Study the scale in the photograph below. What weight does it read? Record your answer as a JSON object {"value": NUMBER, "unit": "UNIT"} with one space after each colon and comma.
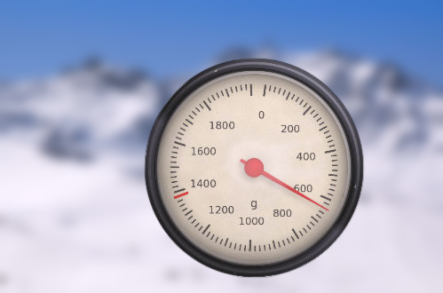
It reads {"value": 640, "unit": "g"}
